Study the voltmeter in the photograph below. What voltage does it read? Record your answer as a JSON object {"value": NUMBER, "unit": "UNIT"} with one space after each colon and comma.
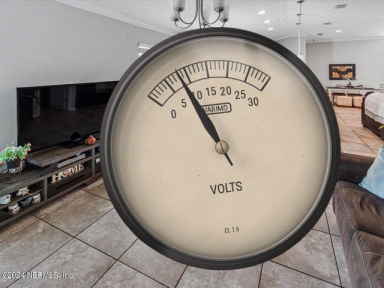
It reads {"value": 8, "unit": "V"}
